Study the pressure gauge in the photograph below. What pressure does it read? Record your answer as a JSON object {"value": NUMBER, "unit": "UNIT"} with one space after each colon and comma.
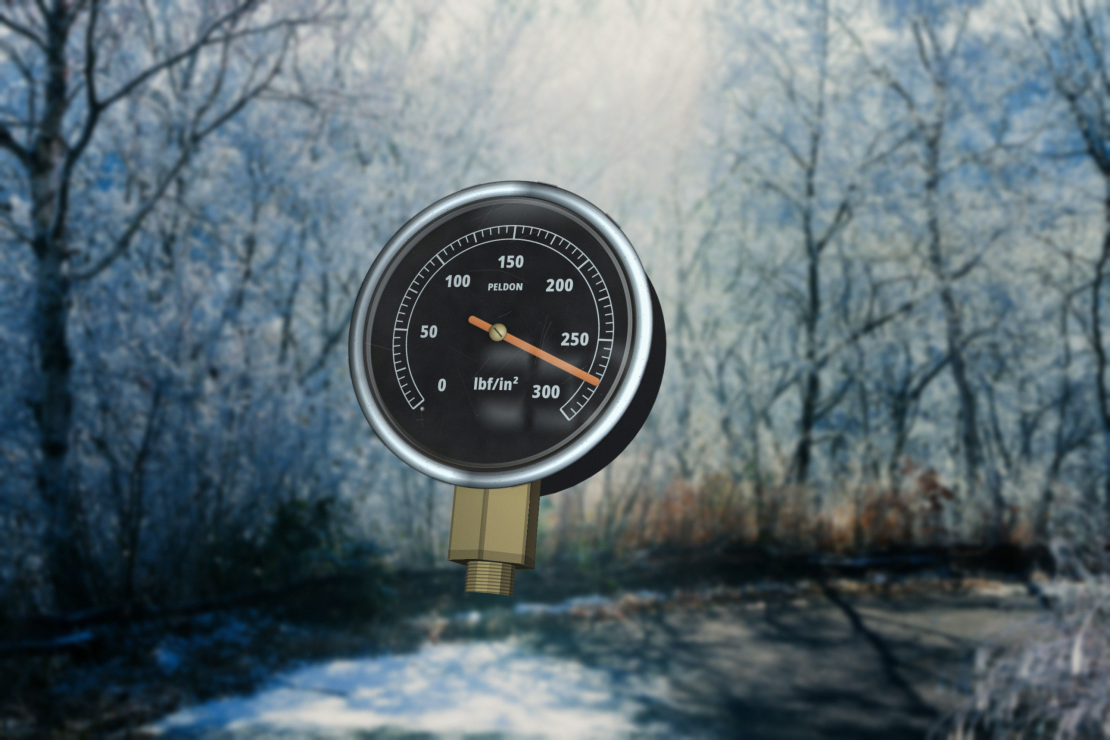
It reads {"value": 275, "unit": "psi"}
